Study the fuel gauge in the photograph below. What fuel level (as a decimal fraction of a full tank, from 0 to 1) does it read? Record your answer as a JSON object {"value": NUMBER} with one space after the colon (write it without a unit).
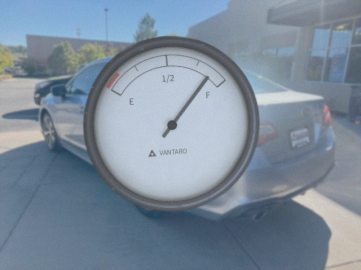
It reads {"value": 0.875}
